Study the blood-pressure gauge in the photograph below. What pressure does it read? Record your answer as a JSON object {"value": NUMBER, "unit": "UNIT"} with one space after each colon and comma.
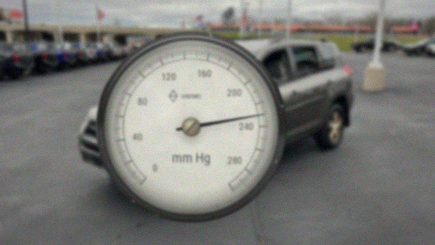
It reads {"value": 230, "unit": "mmHg"}
